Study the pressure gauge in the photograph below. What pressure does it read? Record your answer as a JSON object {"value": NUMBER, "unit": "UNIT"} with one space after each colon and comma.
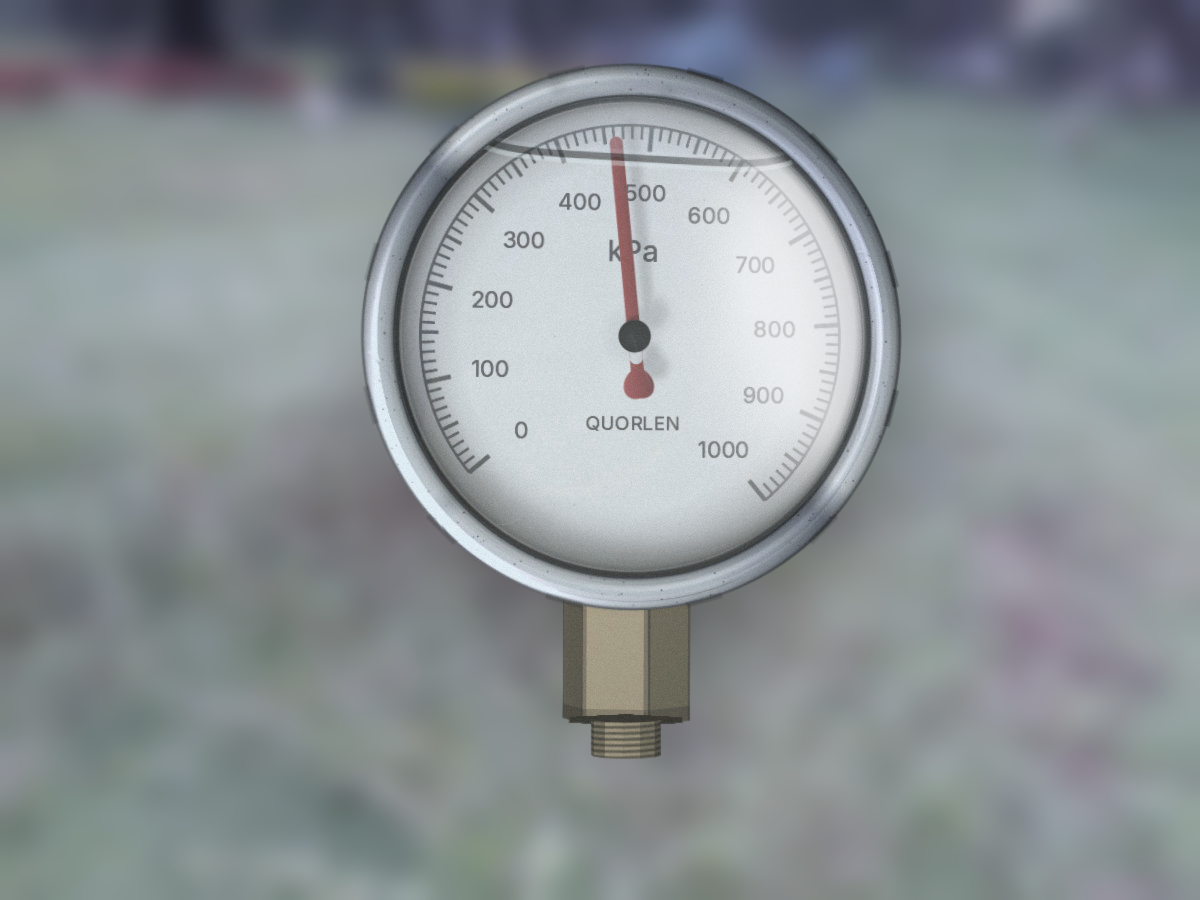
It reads {"value": 460, "unit": "kPa"}
